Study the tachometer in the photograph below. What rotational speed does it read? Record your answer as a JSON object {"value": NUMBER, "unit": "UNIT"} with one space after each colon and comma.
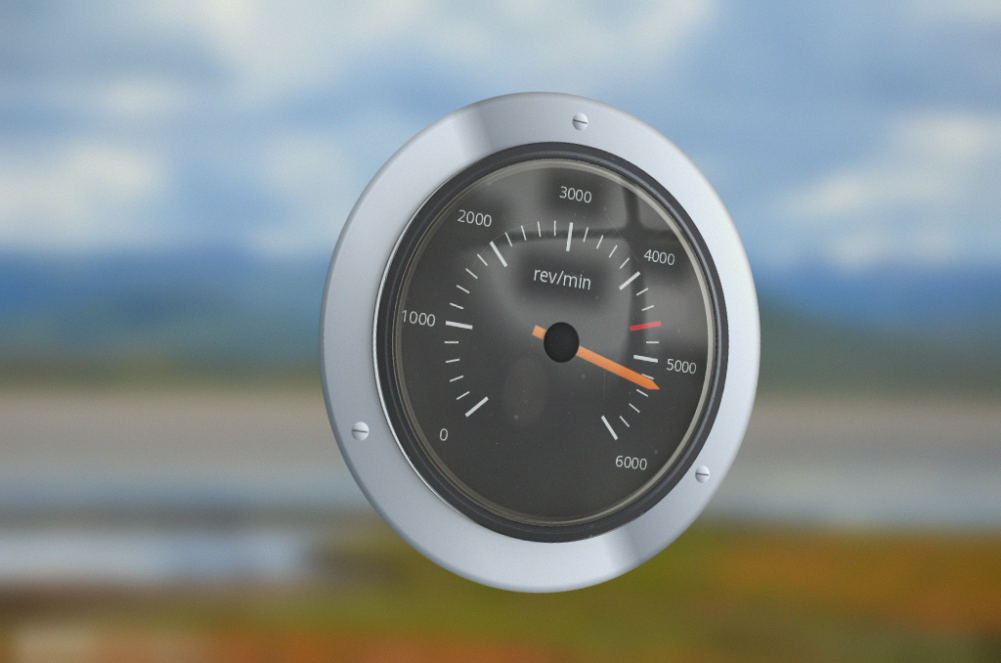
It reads {"value": 5300, "unit": "rpm"}
